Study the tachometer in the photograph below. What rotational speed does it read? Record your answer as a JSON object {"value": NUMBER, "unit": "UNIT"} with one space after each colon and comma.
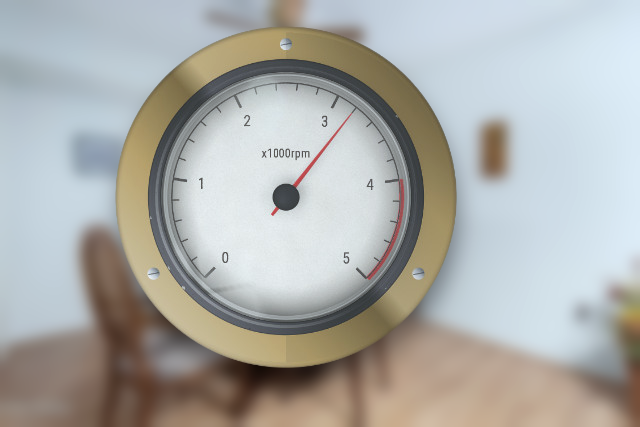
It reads {"value": 3200, "unit": "rpm"}
